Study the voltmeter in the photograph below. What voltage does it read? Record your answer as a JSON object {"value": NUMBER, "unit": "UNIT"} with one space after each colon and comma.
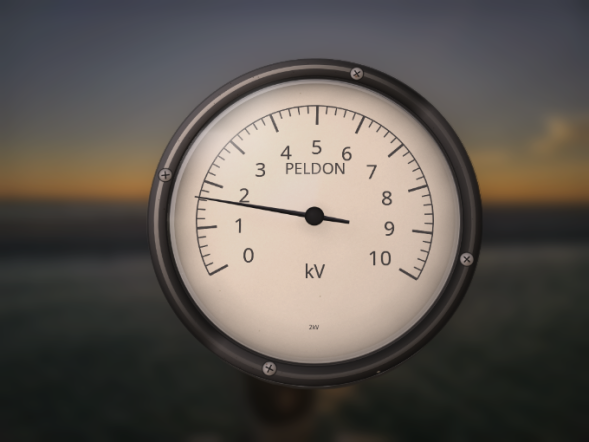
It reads {"value": 1.6, "unit": "kV"}
